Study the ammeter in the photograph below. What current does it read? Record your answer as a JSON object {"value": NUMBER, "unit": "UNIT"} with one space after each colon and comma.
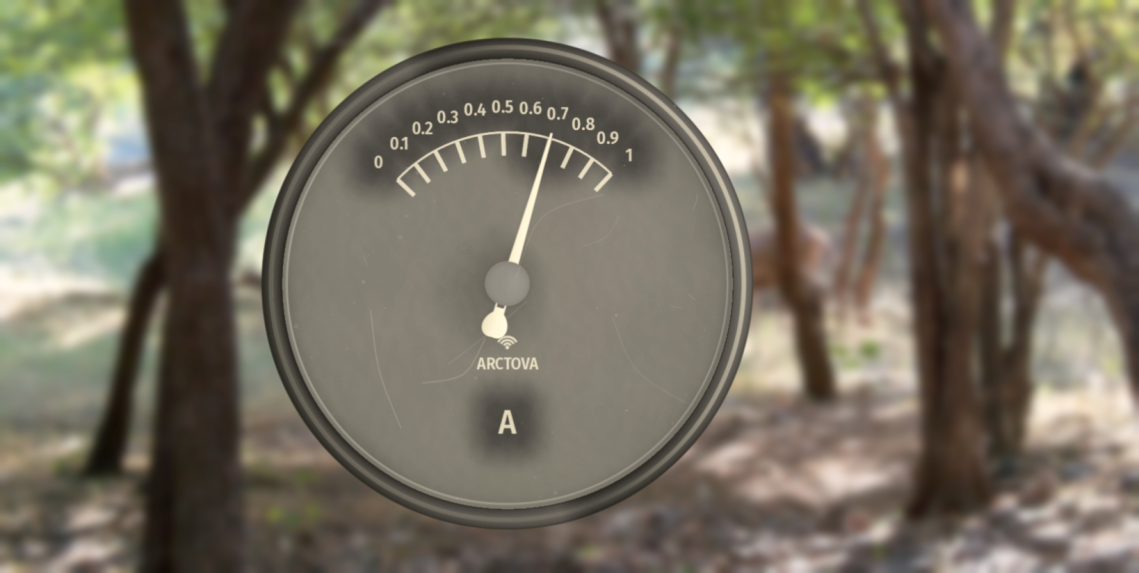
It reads {"value": 0.7, "unit": "A"}
